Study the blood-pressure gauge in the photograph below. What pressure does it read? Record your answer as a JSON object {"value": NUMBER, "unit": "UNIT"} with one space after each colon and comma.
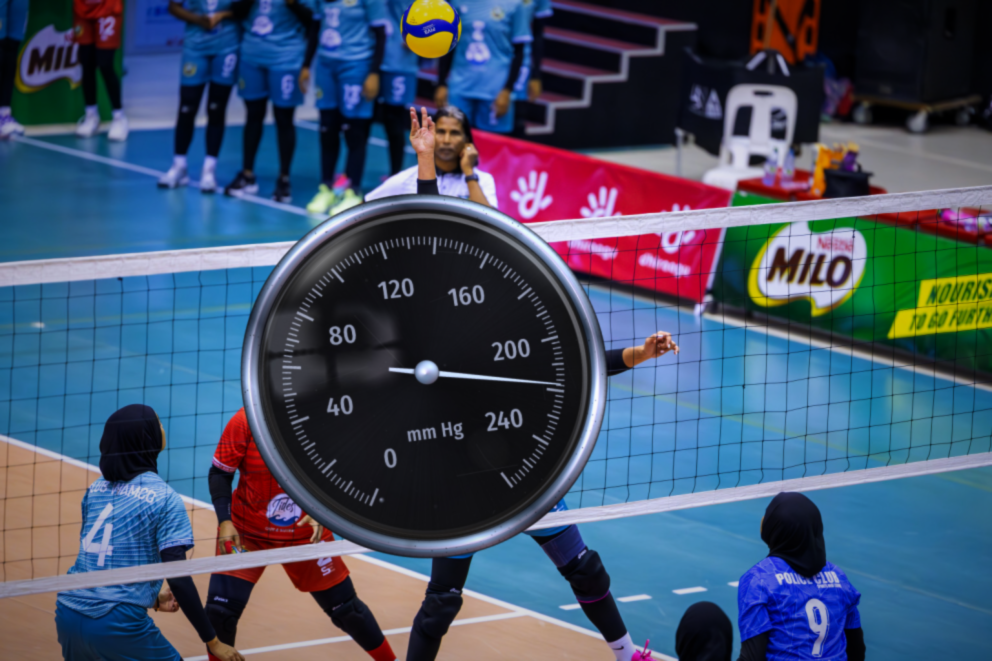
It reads {"value": 218, "unit": "mmHg"}
